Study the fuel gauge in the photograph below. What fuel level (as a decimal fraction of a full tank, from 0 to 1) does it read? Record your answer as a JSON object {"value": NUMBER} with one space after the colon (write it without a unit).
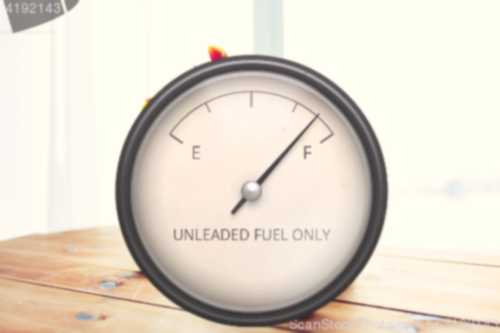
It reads {"value": 0.875}
